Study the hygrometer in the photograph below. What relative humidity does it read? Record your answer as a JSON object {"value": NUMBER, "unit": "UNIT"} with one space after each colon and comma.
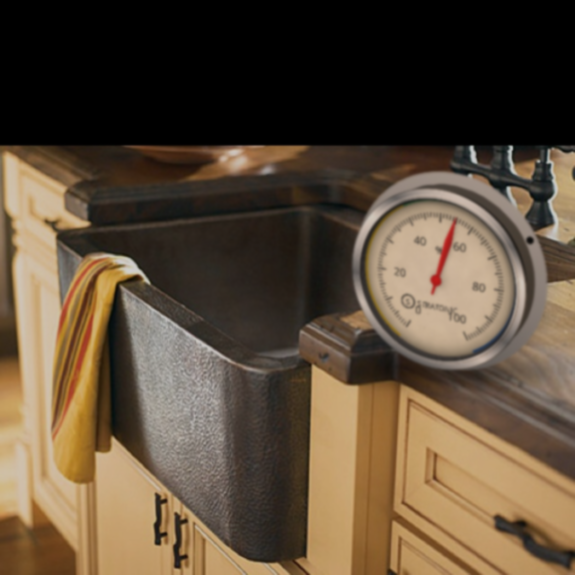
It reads {"value": 55, "unit": "%"}
